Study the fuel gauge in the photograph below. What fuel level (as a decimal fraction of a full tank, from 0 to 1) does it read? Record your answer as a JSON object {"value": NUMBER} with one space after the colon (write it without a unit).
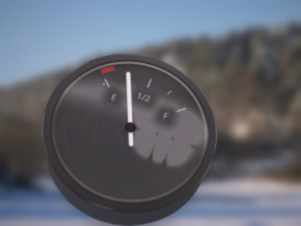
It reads {"value": 0.25}
